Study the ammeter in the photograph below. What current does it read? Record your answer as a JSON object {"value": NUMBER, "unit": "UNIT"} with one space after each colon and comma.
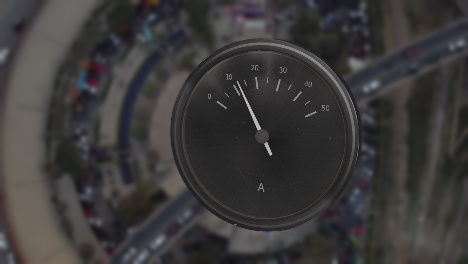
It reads {"value": 12.5, "unit": "A"}
